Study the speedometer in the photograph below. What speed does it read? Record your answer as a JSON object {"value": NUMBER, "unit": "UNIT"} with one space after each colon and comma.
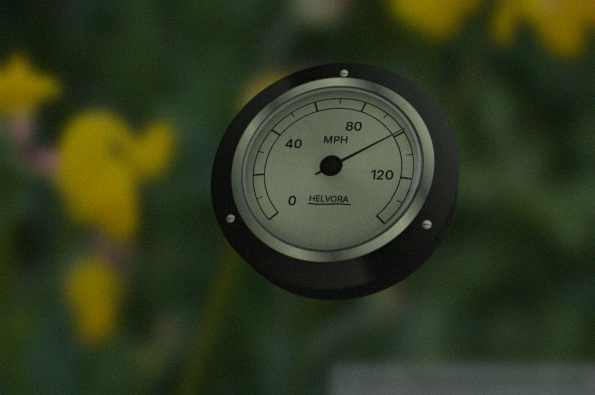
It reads {"value": 100, "unit": "mph"}
